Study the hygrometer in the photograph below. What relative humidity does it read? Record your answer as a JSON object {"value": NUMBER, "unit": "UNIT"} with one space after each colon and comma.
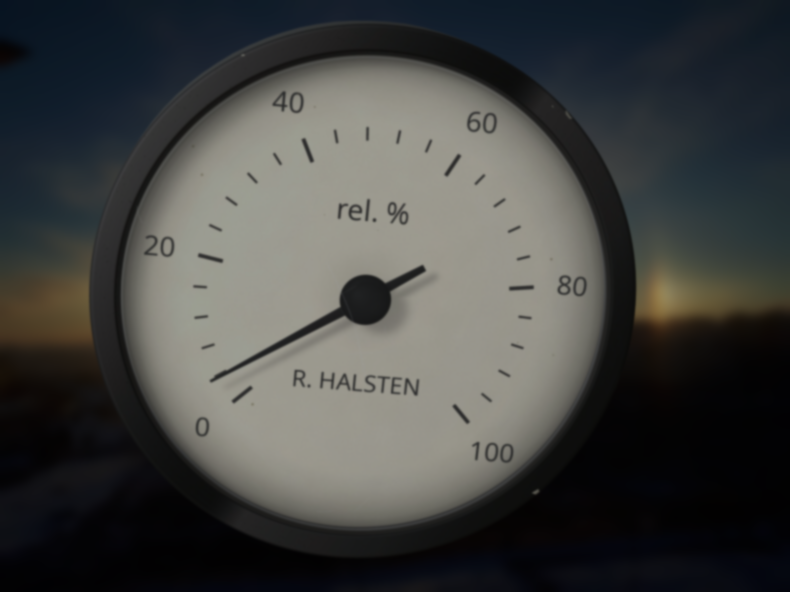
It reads {"value": 4, "unit": "%"}
